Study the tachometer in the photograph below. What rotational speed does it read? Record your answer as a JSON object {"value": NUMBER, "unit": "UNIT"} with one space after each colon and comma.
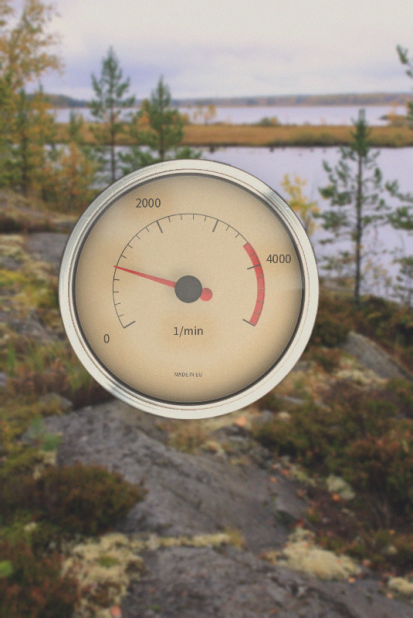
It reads {"value": 1000, "unit": "rpm"}
